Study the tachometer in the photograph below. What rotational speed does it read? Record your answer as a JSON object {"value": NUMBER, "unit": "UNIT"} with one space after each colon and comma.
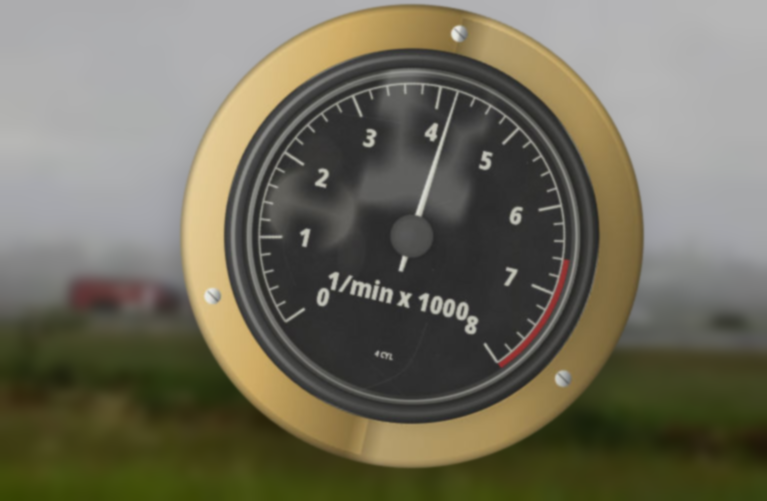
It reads {"value": 4200, "unit": "rpm"}
